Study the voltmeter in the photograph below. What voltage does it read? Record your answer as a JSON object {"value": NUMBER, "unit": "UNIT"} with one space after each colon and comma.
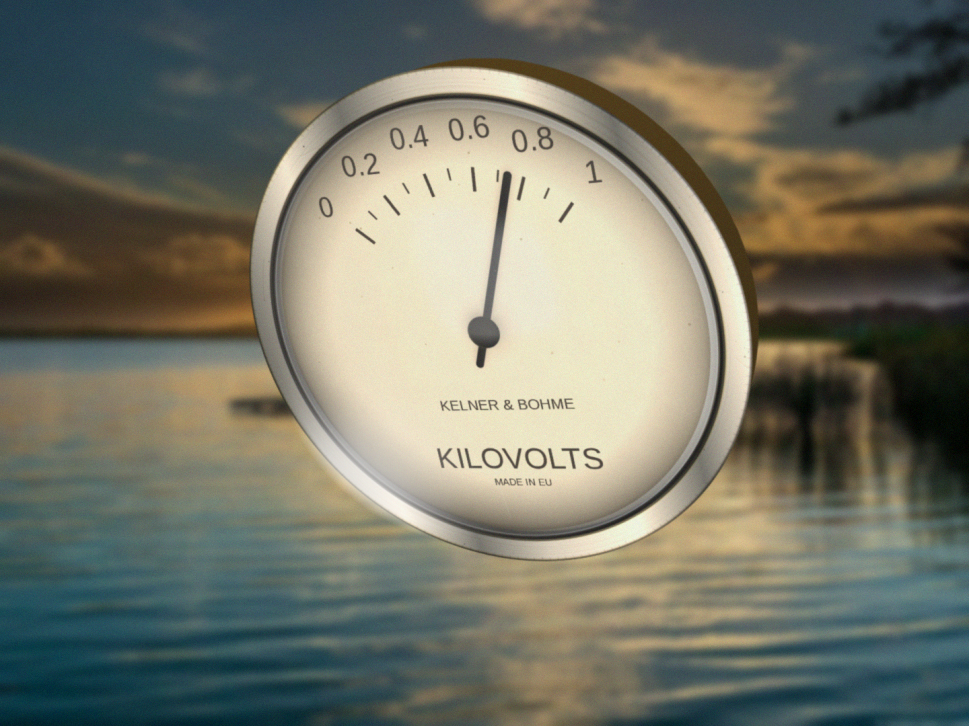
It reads {"value": 0.75, "unit": "kV"}
